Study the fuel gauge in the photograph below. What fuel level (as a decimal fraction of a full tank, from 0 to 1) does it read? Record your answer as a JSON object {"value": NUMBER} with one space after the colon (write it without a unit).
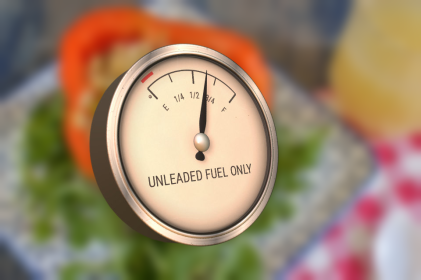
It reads {"value": 0.625}
